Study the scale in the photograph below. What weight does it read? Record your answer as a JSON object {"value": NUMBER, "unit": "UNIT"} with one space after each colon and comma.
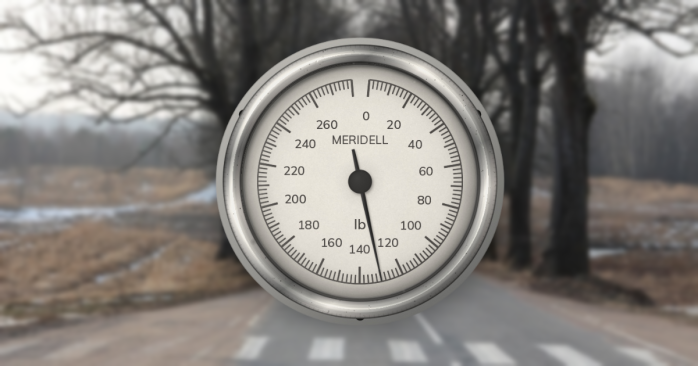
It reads {"value": 130, "unit": "lb"}
